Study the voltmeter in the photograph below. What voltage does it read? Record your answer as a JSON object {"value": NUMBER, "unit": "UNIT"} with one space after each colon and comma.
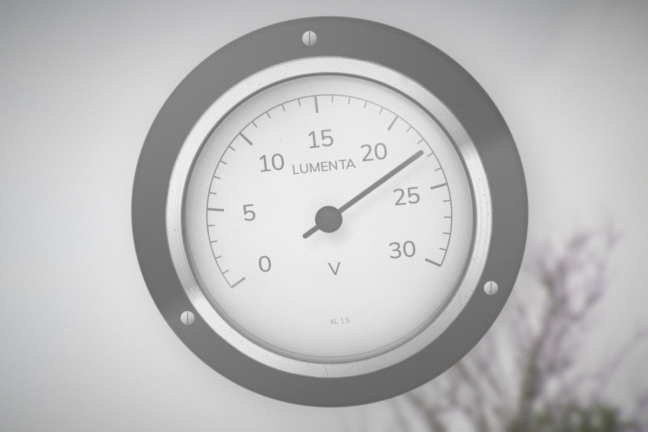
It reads {"value": 22.5, "unit": "V"}
